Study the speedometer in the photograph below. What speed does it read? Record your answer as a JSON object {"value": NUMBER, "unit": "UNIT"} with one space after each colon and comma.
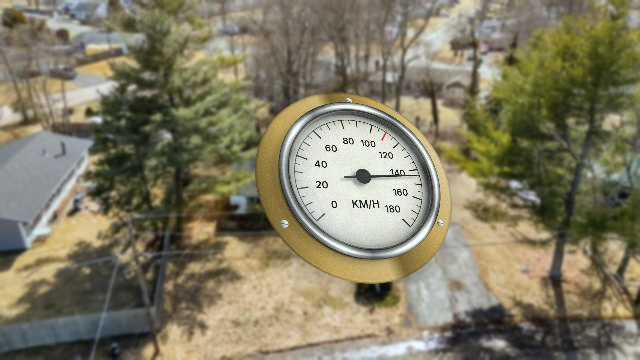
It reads {"value": 145, "unit": "km/h"}
